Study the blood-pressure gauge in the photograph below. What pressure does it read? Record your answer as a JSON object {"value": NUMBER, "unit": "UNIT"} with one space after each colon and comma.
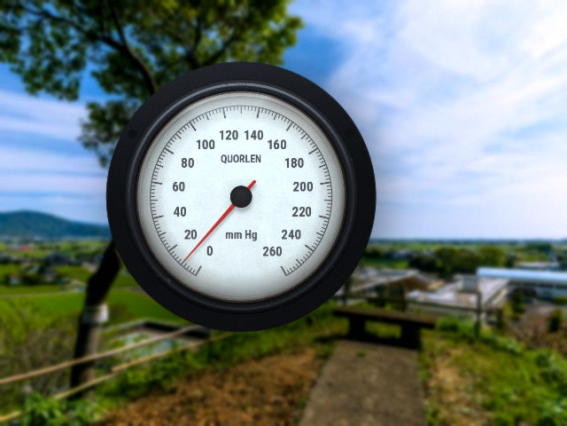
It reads {"value": 10, "unit": "mmHg"}
